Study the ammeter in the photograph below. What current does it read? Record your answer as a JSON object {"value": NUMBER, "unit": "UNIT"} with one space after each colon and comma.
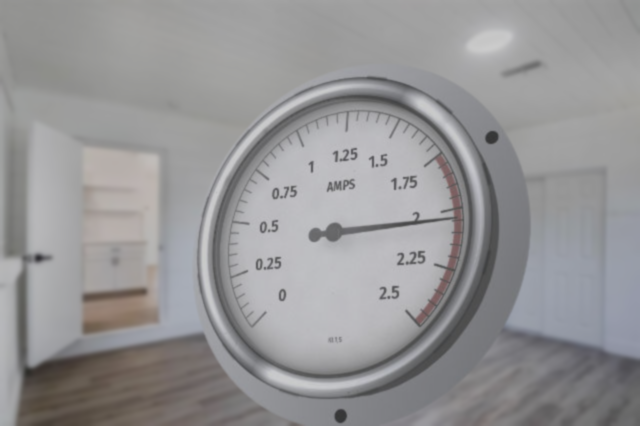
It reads {"value": 2.05, "unit": "A"}
